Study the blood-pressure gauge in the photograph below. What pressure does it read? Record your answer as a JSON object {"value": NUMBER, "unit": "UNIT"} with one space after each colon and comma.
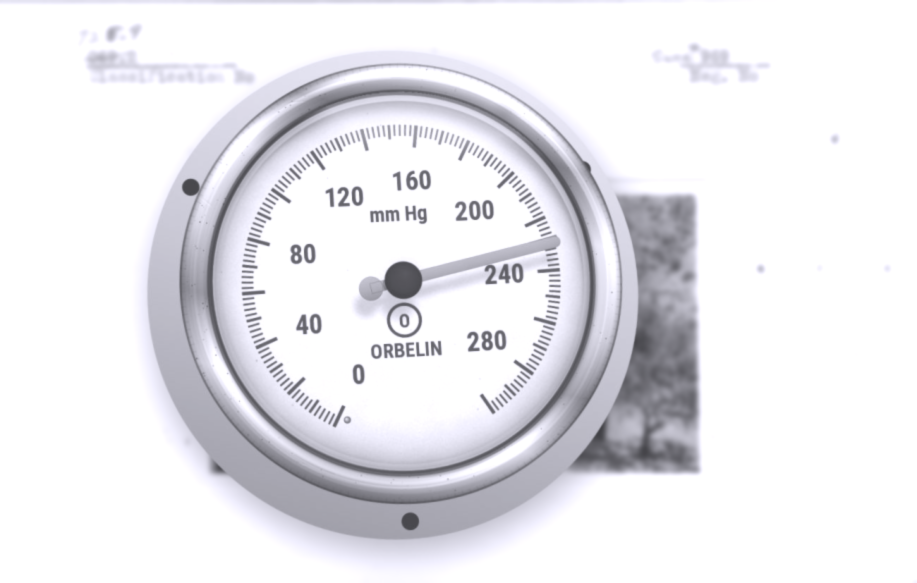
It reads {"value": 230, "unit": "mmHg"}
